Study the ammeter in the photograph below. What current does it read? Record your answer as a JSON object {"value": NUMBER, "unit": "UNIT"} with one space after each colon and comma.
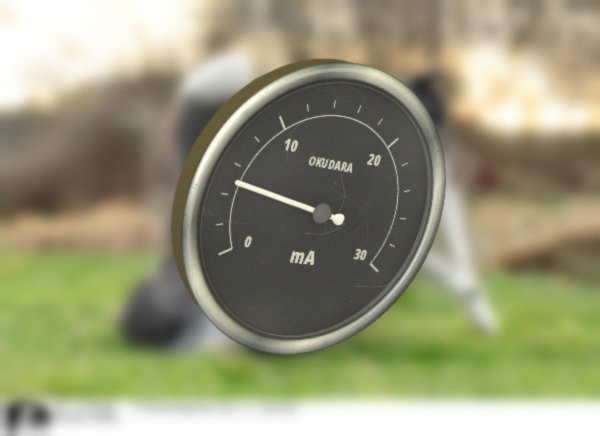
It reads {"value": 5, "unit": "mA"}
